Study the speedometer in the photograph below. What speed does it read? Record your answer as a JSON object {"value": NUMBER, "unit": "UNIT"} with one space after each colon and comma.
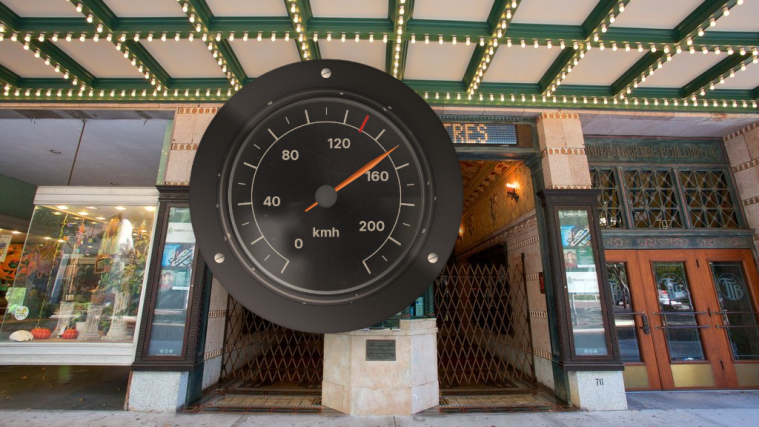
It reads {"value": 150, "unit": "km/h"}
